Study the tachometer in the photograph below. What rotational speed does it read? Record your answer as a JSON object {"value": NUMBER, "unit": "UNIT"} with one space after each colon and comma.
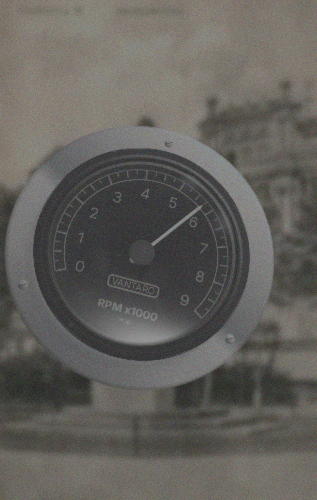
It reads {"value": 5750, "unit": "rpm"}
